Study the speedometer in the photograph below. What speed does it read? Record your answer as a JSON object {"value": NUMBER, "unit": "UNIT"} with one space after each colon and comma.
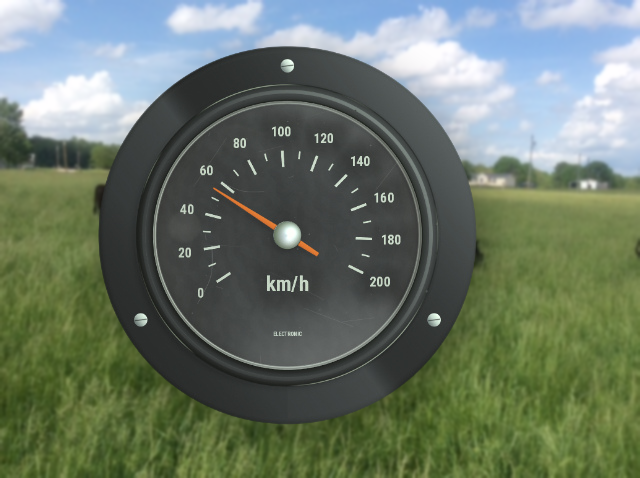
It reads {"value": 55, "unit": "km/h"}
